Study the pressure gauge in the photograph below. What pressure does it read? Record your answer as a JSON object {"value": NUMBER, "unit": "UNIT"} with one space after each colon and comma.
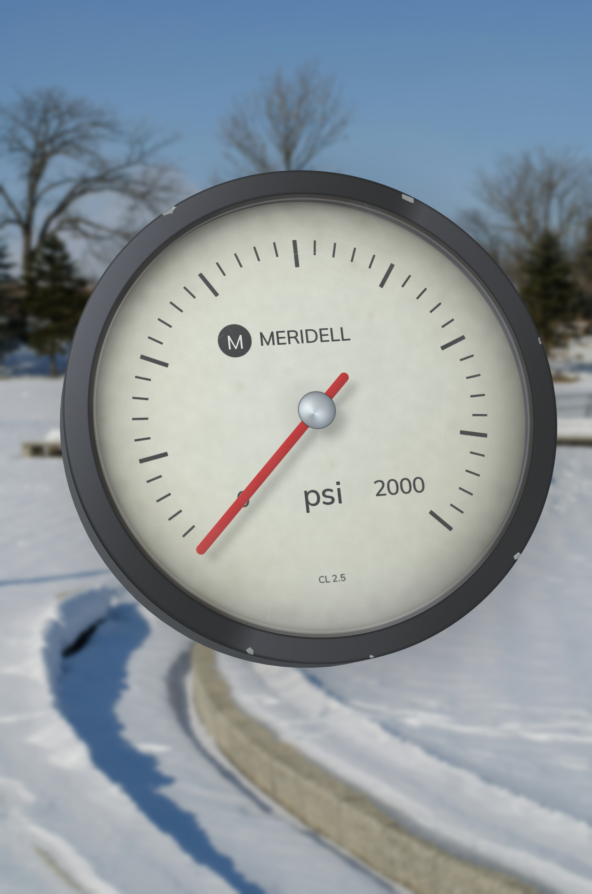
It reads {"value": 0, "unit": "psi"}
